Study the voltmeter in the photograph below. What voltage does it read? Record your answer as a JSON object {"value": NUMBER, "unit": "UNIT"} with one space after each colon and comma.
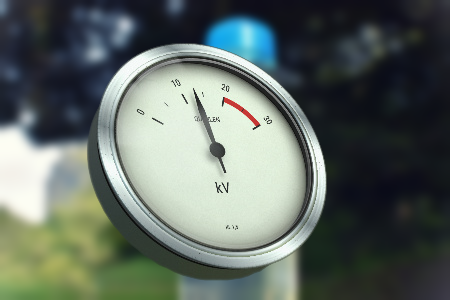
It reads {"value": 12.5, "unit": "kV"}
